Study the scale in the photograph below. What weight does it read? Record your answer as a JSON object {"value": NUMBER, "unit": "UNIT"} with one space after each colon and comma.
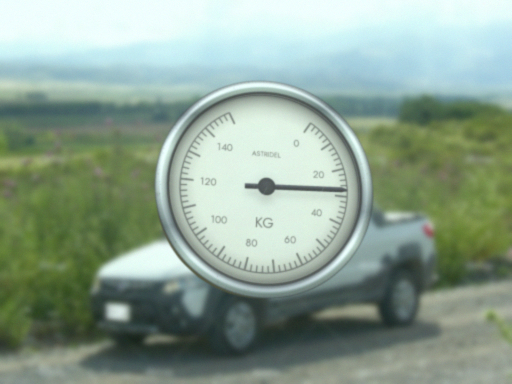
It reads {"value": 28, "unit": "kg"}
